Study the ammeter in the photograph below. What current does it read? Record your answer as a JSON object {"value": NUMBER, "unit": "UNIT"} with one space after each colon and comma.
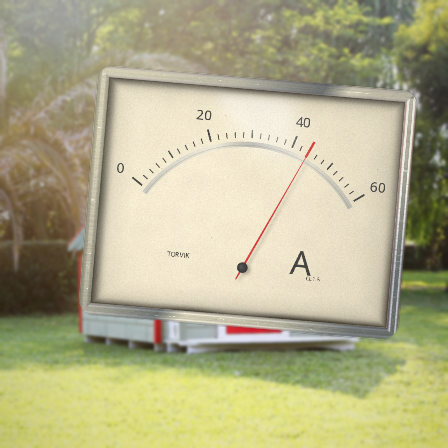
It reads {"value": 44, "unit": "A"}
